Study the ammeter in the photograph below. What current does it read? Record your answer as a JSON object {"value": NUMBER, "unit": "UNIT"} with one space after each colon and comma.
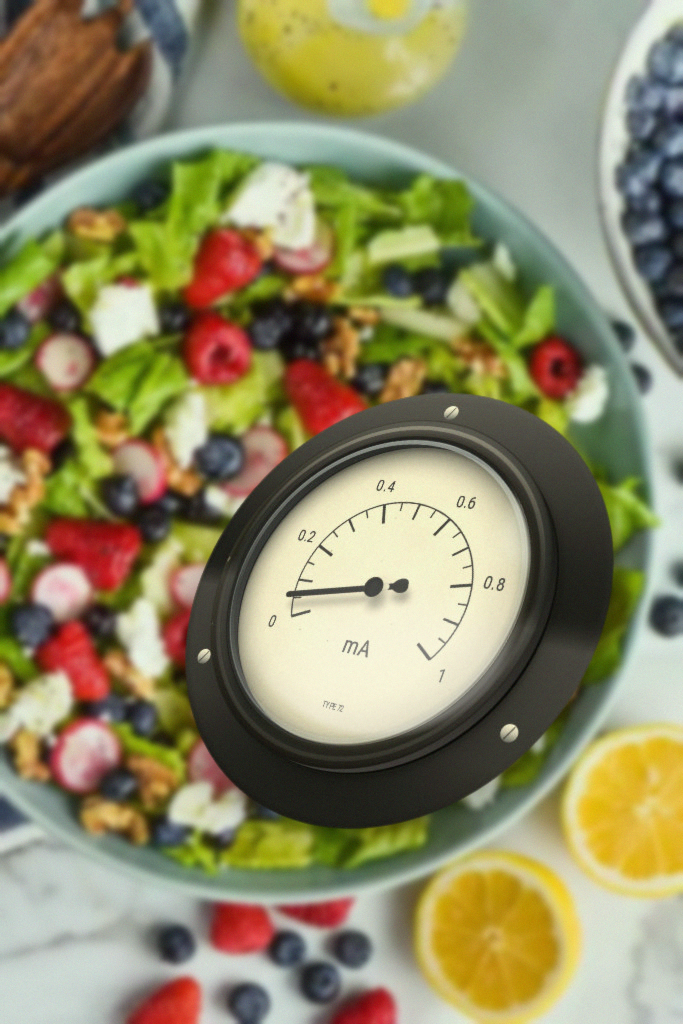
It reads {"value": 0.05, "unit": "mA"}
